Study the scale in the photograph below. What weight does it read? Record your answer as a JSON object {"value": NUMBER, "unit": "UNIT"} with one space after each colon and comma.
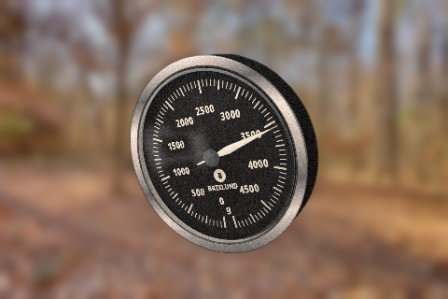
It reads {"value": 3550, "unit": "g"}
